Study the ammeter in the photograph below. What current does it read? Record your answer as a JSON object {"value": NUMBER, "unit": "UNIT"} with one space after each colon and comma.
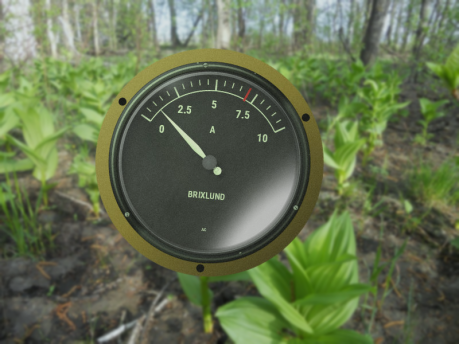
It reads {"value": 1, "unit": "A"}
